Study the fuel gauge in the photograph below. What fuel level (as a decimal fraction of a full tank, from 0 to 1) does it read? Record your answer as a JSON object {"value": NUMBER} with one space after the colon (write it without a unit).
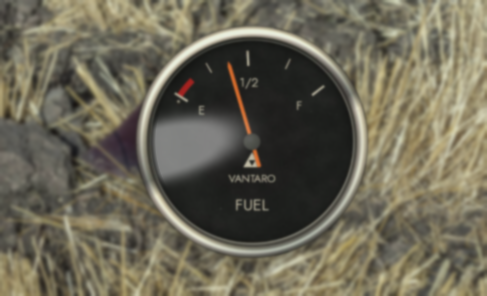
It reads {"value": 0.375}
